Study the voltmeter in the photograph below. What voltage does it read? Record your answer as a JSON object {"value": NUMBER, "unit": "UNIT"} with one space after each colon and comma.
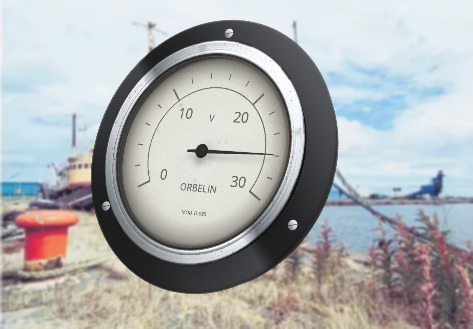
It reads {"value": 26, "unit": "V"}
